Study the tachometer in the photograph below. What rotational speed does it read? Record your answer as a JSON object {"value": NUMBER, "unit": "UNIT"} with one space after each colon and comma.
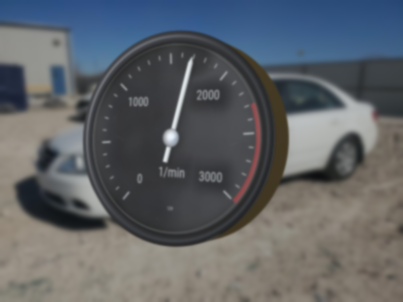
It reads {"value": 1700, "unit": "rpm"}
